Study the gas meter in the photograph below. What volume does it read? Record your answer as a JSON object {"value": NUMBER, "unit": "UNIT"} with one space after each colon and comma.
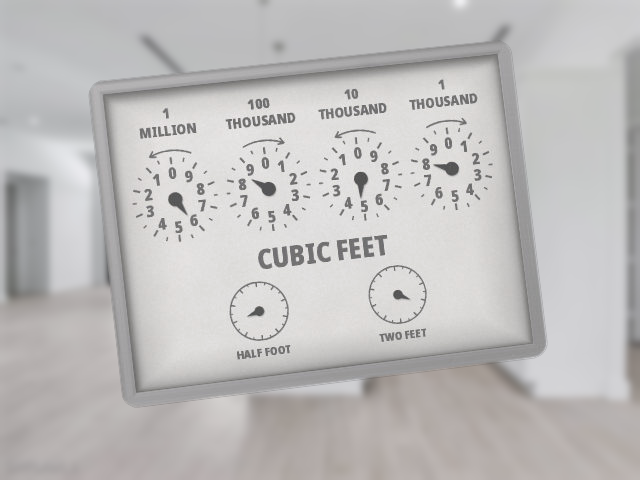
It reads {"value": 584800, "unit": "ft³"}
